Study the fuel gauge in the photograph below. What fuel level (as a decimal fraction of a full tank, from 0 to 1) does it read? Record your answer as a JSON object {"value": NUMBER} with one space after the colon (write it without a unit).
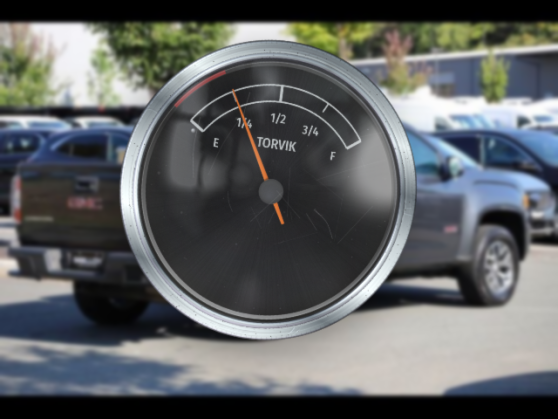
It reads {"value": 0.25}
